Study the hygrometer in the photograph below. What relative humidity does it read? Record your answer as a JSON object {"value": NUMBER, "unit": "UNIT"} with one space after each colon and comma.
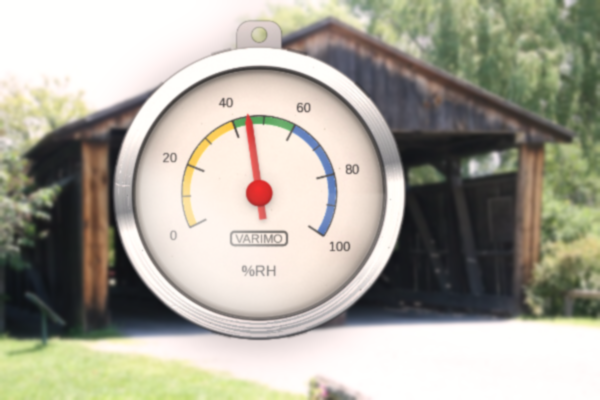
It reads {"value": 45, "unit": "%"}
